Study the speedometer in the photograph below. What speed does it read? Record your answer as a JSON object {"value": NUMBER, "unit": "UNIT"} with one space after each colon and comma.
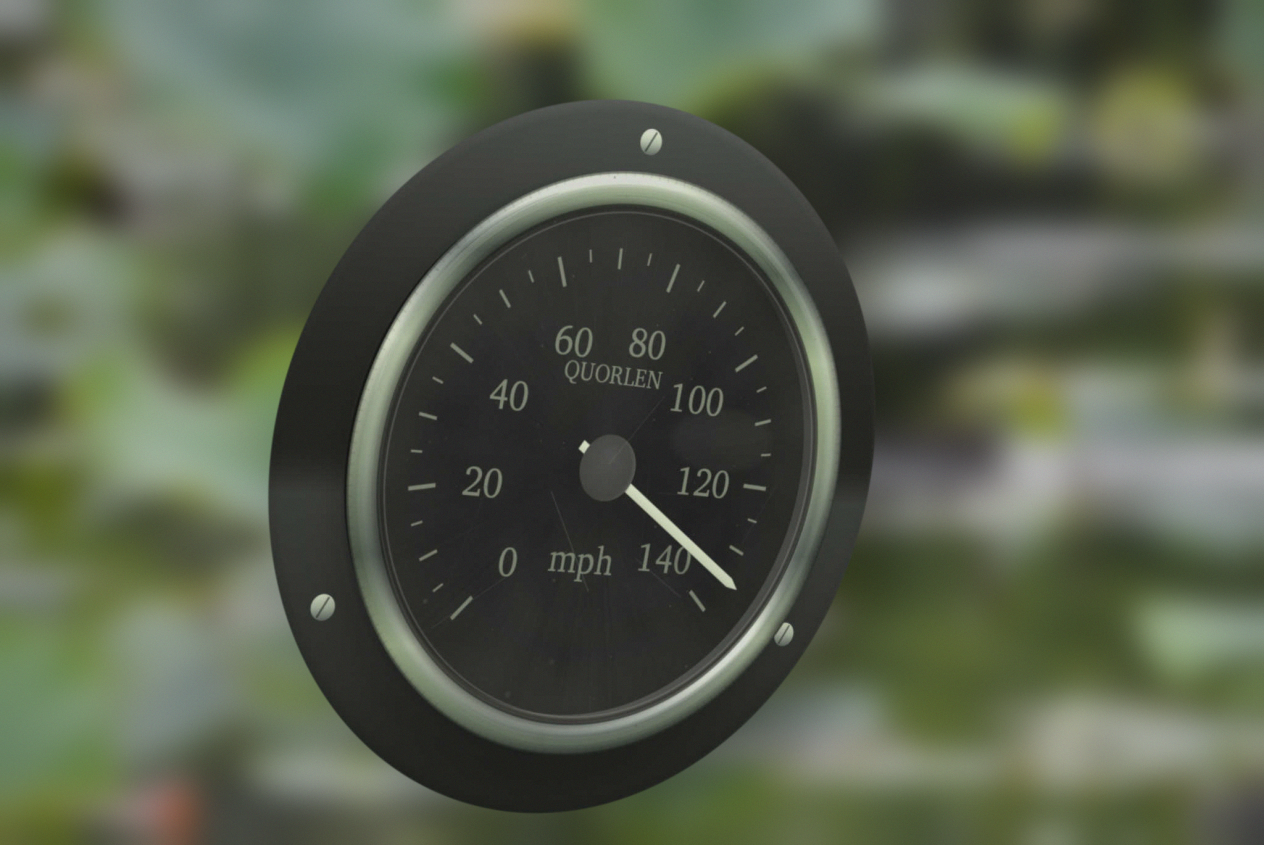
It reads {"value": 135, "unit": "mph"}
